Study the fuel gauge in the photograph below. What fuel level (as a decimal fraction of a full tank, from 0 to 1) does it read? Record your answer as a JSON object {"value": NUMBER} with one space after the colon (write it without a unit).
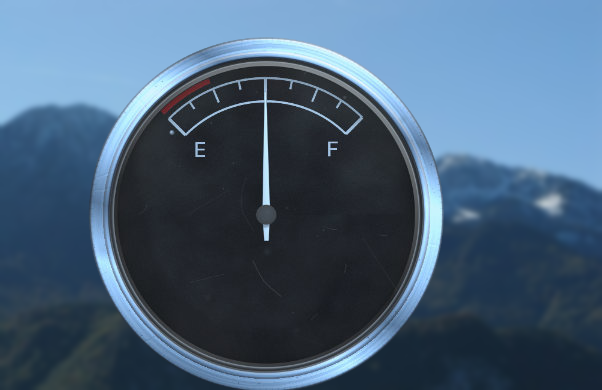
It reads {"value": 0.5}
